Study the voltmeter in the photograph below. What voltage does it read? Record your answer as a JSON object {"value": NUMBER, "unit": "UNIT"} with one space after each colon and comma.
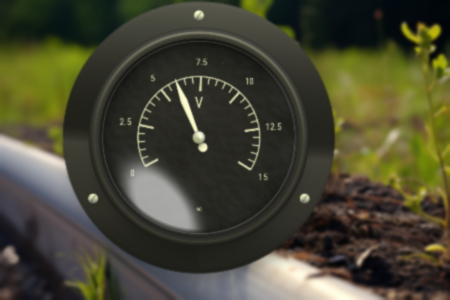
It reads {"value": 6, "unit": "V"}
